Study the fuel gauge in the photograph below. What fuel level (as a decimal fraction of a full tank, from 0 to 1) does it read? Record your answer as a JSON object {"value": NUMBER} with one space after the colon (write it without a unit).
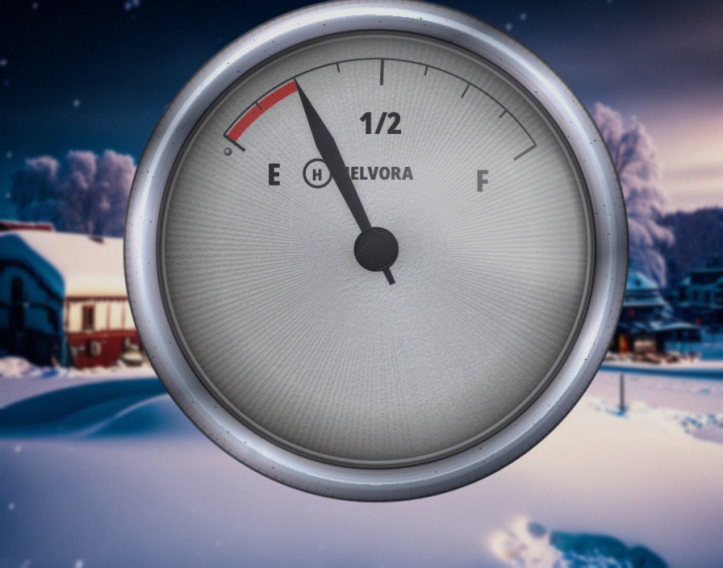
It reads {"value": 0.25}
